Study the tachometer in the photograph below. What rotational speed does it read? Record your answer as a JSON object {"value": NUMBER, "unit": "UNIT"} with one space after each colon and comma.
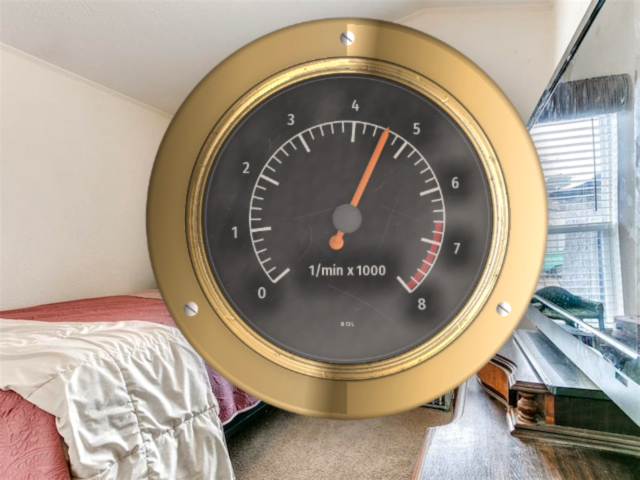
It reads {"value": 4600, "unit": "rpm"}
